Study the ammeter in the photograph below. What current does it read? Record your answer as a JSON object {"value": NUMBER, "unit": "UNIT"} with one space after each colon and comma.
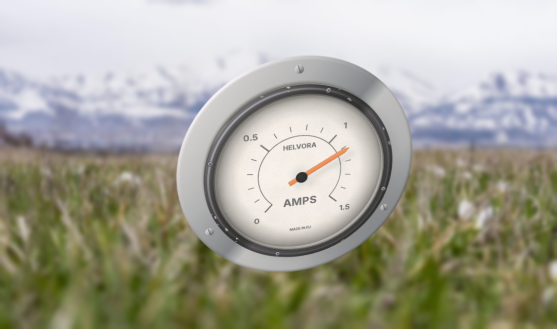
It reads {"value": 1.1, "unit": "A"}
